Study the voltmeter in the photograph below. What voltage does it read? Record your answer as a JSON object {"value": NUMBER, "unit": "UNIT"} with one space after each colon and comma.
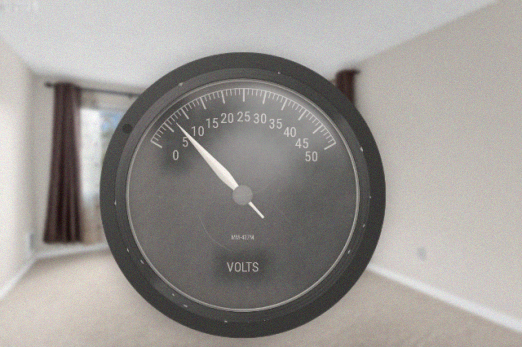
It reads {"value": 7, "unit": "V"}
